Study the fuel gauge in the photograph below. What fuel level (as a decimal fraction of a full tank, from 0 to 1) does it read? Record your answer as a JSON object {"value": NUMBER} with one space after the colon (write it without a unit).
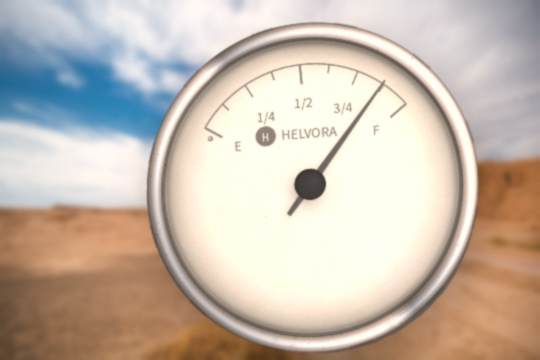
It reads {"value": 0.875}
